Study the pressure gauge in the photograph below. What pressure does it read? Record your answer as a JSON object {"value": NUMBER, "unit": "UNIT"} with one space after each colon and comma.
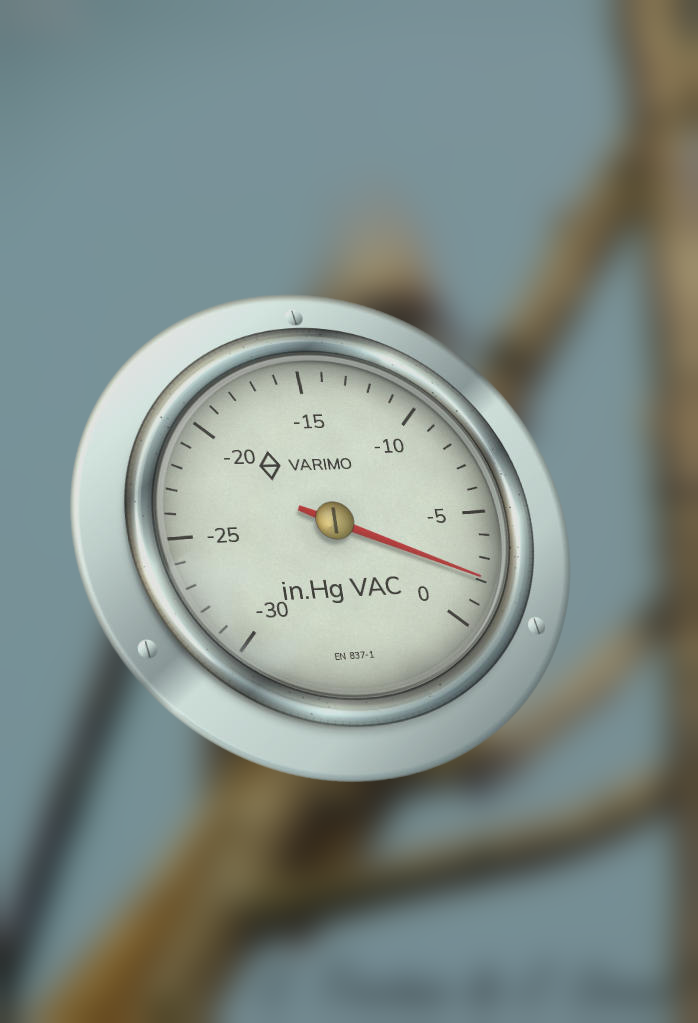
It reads {"value": -2, "unit": "inHg"}
